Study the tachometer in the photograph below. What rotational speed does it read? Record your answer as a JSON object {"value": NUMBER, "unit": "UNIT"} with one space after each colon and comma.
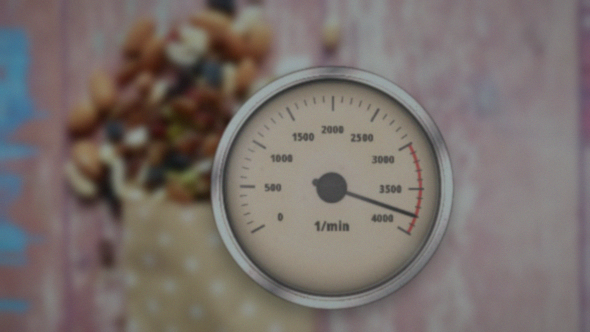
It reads {"value": 3800, "unit": "rpm"}
